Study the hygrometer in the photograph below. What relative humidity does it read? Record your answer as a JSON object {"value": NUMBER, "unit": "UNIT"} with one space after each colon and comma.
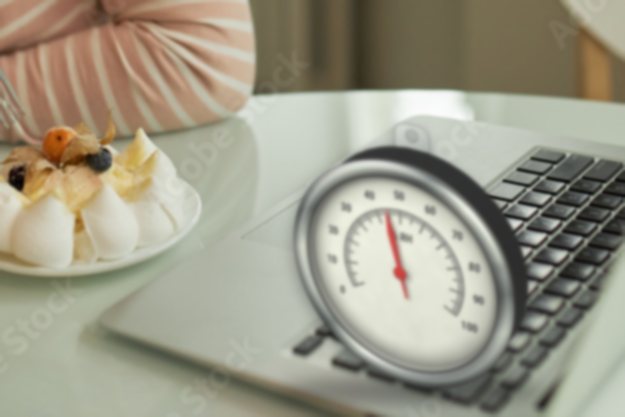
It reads {"value": 45, "unit": "%"}
